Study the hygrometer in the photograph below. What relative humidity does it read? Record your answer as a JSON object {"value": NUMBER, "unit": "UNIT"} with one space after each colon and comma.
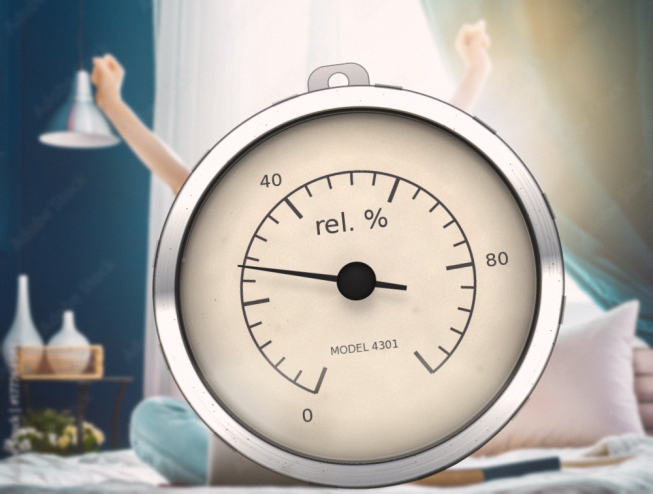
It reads {"value": 26, "unit": "%"}
